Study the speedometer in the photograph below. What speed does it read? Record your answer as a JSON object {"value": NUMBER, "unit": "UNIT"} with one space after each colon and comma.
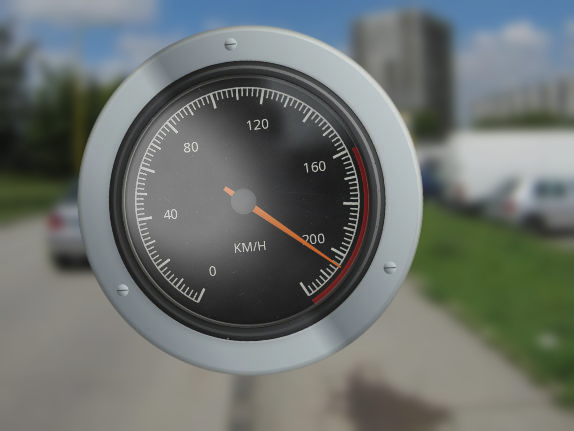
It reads {"value": 204, "unit": "km/h"}
